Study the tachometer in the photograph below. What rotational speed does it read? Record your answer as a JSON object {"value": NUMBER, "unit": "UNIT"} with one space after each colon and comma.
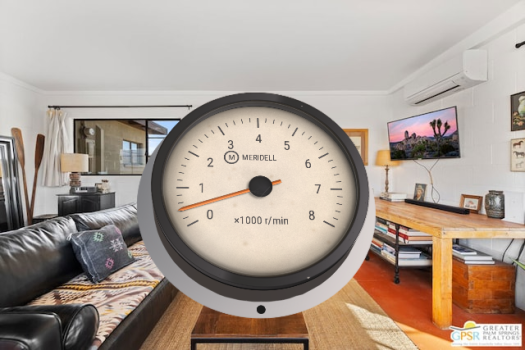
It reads {"value": 400, "unit": "rpm"}
